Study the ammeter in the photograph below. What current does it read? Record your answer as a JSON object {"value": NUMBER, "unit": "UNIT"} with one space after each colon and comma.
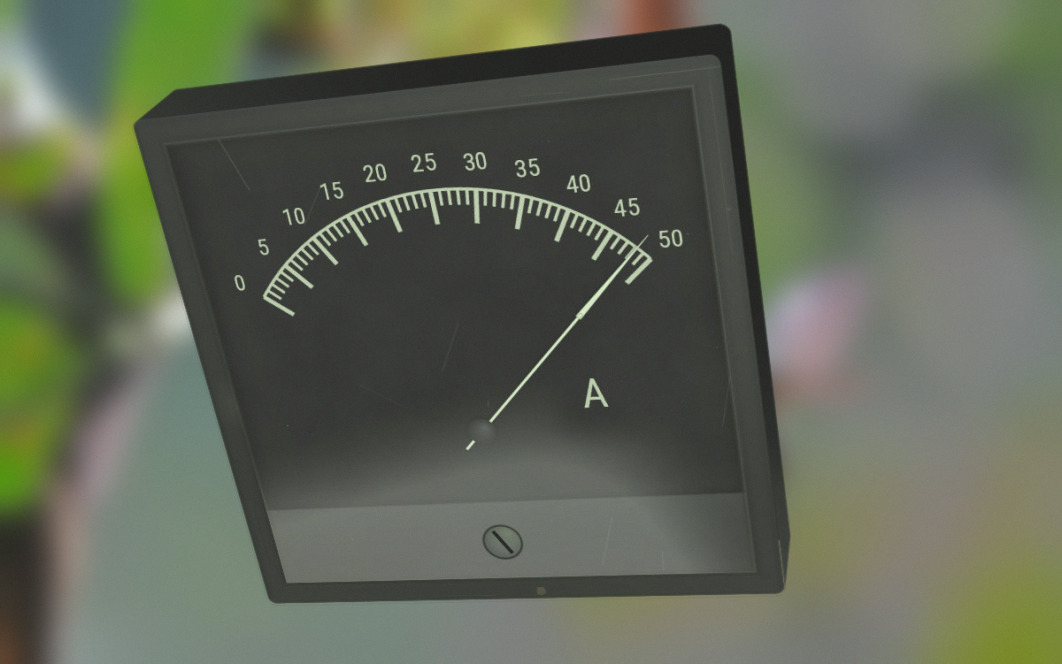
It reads {"value": 48, "unit": "A"}
